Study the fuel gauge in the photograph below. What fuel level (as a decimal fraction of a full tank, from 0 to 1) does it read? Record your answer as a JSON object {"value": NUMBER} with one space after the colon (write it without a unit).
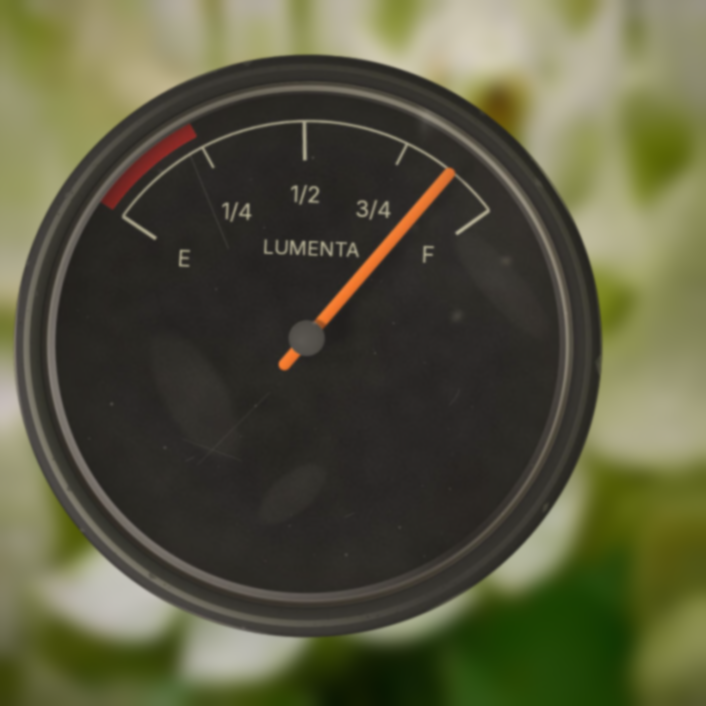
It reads {"value": 0.875}
